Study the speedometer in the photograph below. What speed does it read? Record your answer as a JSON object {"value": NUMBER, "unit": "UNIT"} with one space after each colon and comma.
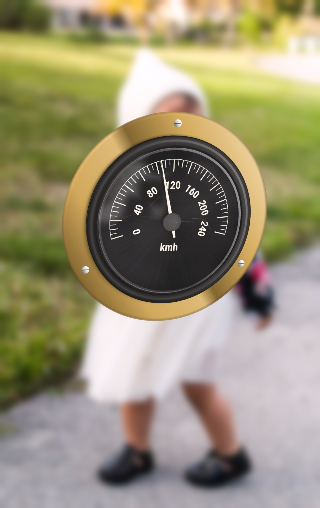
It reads {"value": 105, "unit": "km/h"}
